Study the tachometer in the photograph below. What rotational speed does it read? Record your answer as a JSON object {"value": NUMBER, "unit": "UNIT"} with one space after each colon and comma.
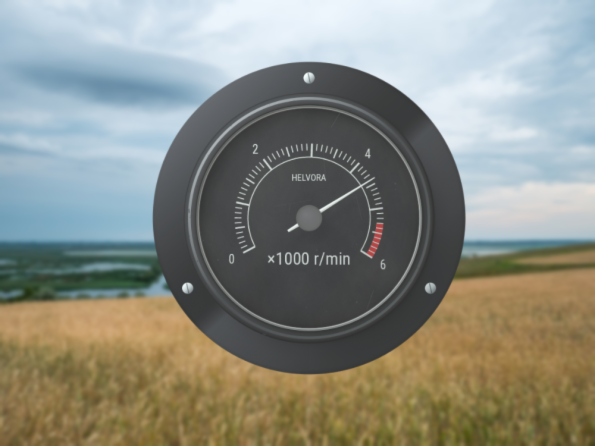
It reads {"value": 4400, "unit": "rpm"}
